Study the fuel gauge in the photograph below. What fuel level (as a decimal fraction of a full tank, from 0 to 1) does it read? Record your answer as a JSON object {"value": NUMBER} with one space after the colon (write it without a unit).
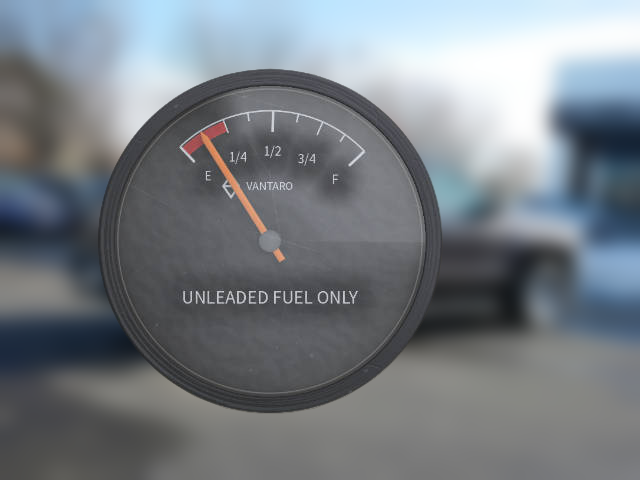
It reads {"value": 0.125}
